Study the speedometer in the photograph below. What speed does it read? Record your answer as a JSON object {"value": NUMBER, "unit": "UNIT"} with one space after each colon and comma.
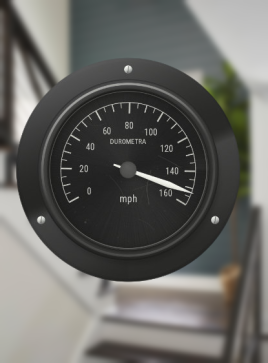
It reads {"value": 152.5, "unit": "mph"}
